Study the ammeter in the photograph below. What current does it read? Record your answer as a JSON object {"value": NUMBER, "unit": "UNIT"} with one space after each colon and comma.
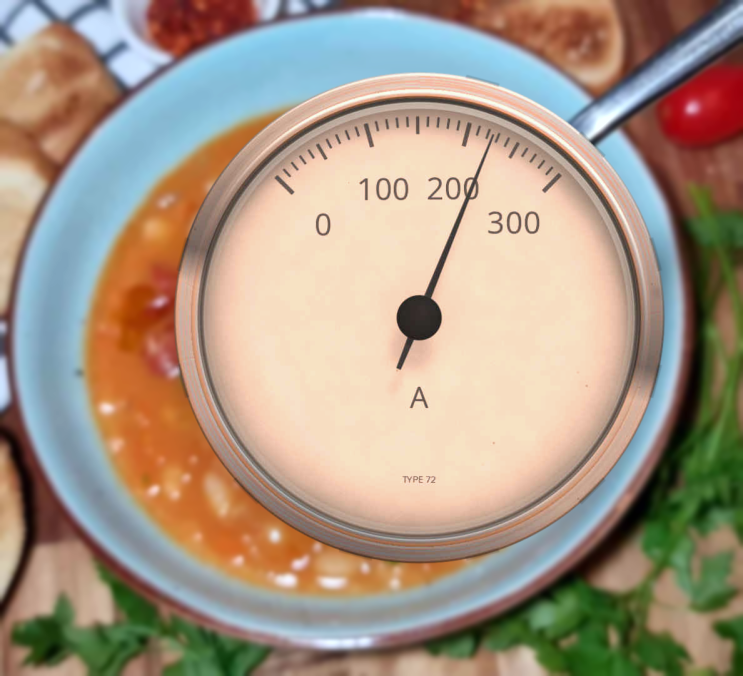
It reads {"value": 225, "unit": "A"}
